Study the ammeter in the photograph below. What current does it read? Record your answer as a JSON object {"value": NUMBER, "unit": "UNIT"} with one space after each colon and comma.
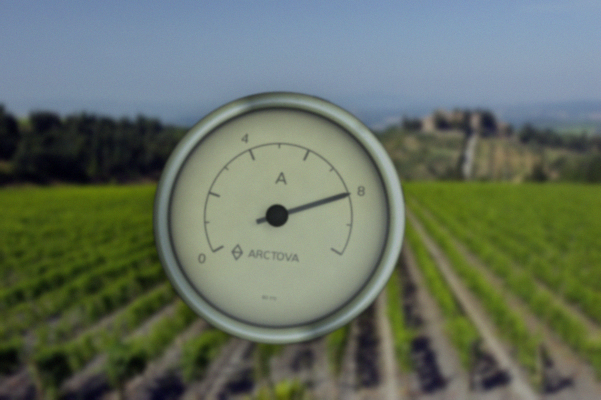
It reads {"value": 8, "unit": "A"}
